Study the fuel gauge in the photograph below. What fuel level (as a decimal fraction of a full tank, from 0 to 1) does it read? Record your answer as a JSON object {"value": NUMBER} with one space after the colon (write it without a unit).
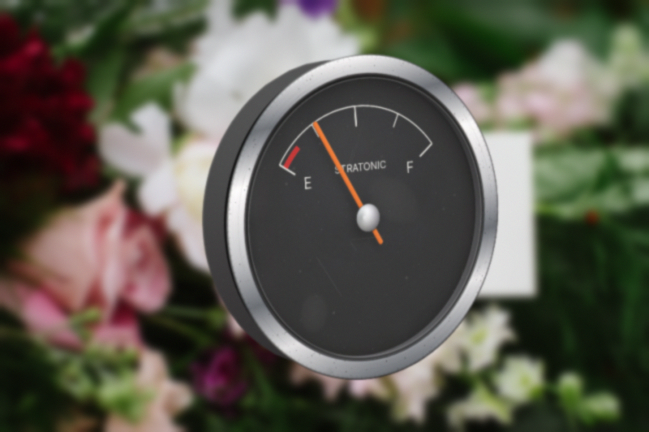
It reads {"value": 0.25}
